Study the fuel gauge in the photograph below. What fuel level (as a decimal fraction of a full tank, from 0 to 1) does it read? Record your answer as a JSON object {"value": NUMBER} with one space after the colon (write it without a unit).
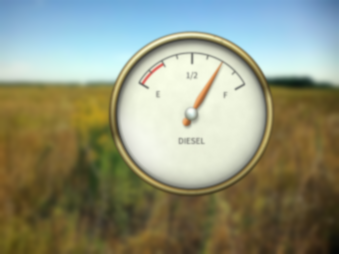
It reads {"value": 0.75}
